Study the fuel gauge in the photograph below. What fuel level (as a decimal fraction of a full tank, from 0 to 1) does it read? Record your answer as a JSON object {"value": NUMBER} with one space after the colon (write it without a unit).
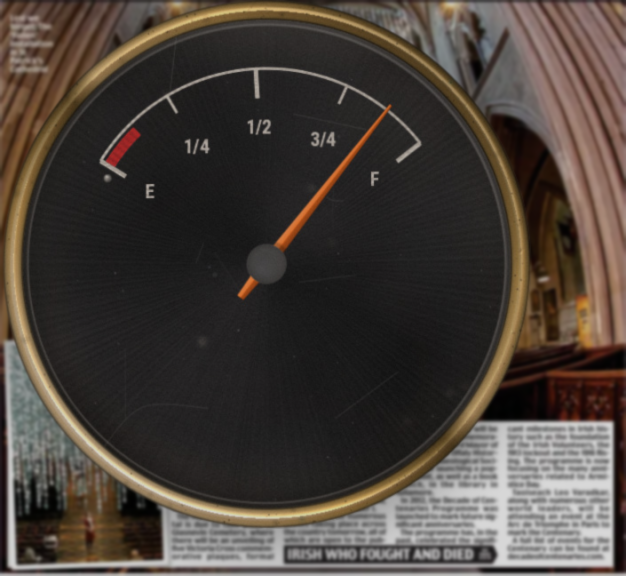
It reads {"value": 0.875}
